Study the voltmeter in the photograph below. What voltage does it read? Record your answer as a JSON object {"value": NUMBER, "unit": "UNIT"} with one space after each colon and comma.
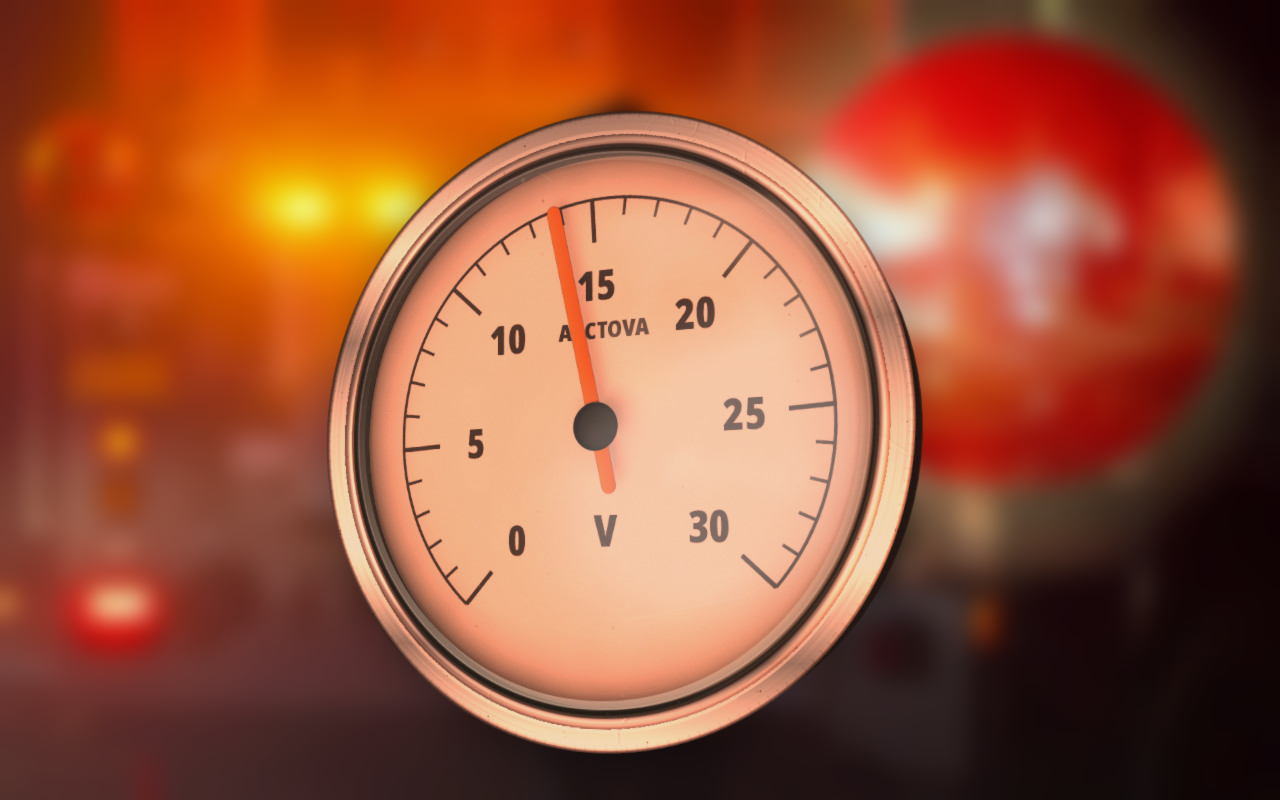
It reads {"value": 14, "unit": "V"}
